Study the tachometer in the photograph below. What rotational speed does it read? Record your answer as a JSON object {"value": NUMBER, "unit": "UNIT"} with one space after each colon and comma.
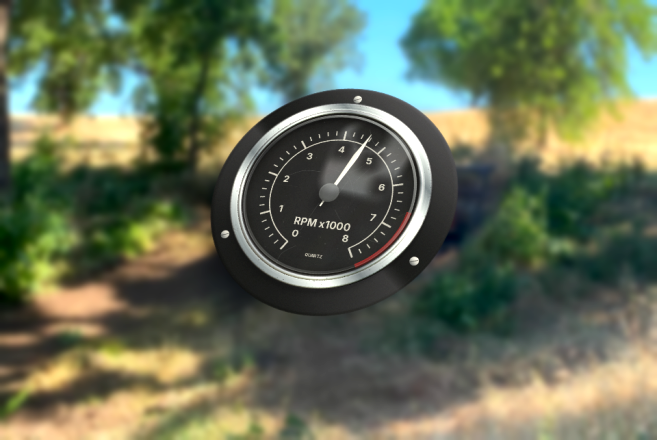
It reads {"value": 4600, "unit": "rpm"}
